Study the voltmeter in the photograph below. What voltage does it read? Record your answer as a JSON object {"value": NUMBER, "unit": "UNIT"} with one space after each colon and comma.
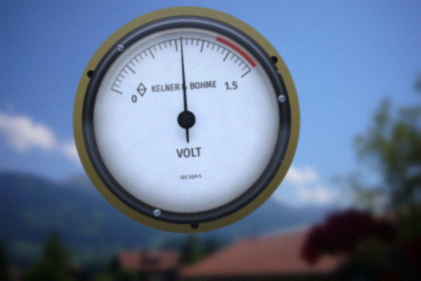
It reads {"value": 0.8, "unit": "V"}
